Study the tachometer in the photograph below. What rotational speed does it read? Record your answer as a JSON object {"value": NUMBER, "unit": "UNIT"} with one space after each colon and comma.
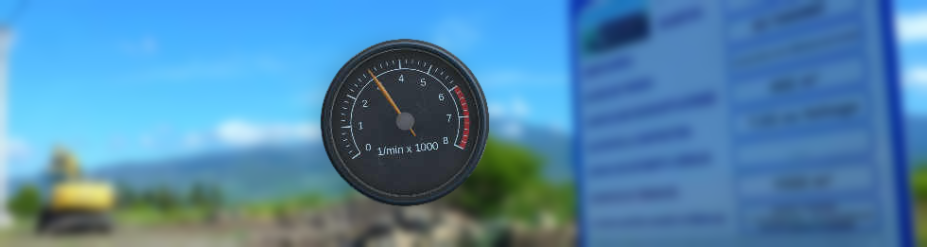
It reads {"value": 3000, "unit": "rpm"}
